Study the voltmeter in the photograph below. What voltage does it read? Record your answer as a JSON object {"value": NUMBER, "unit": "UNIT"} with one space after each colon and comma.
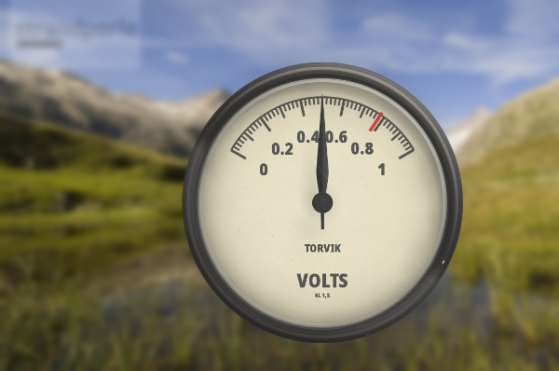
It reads {"value": 0.5, "unit": "V"}
